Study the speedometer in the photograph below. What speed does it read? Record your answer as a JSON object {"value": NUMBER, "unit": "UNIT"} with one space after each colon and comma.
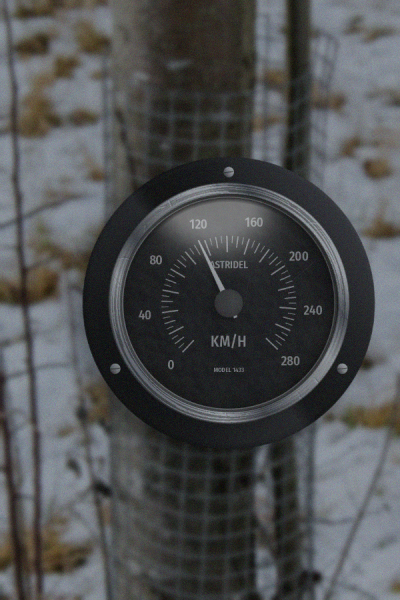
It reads {"value": 115, "unit": "km/h"}
